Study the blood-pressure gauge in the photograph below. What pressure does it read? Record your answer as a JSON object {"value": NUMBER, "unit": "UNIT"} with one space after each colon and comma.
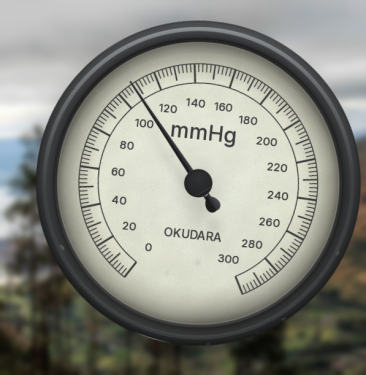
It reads {"value": 108, "unit": "mmHg"}
